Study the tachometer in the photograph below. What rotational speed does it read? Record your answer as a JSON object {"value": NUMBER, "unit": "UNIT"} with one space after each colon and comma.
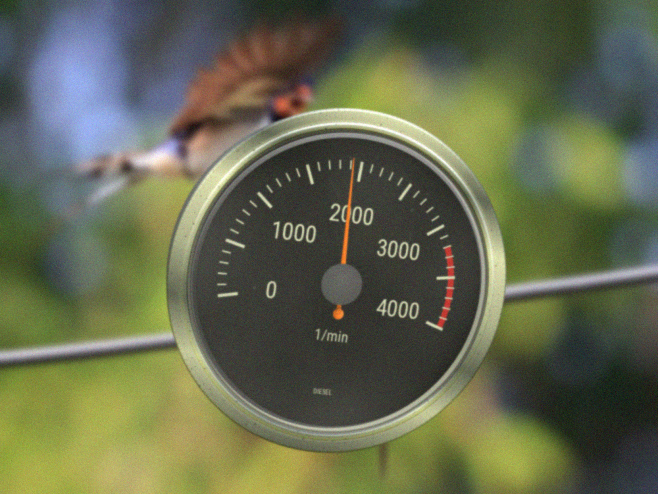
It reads {"value": 1900, "unit": "rpm"}
